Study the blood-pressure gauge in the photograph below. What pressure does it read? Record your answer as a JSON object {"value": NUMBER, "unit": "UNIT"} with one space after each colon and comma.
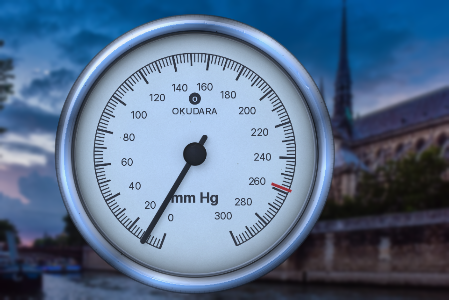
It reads {"value": 10, "unit": "mmHg"}
